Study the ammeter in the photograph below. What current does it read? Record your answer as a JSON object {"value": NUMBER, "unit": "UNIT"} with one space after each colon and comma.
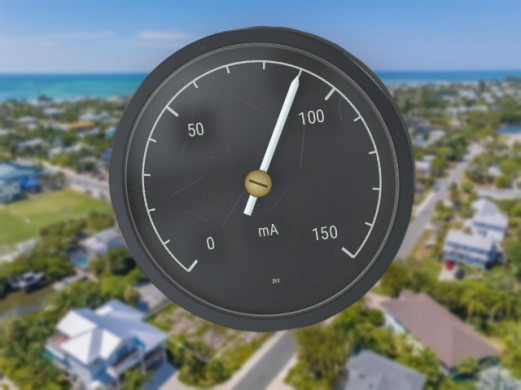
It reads {"value": 90, "unit": "mA"}
